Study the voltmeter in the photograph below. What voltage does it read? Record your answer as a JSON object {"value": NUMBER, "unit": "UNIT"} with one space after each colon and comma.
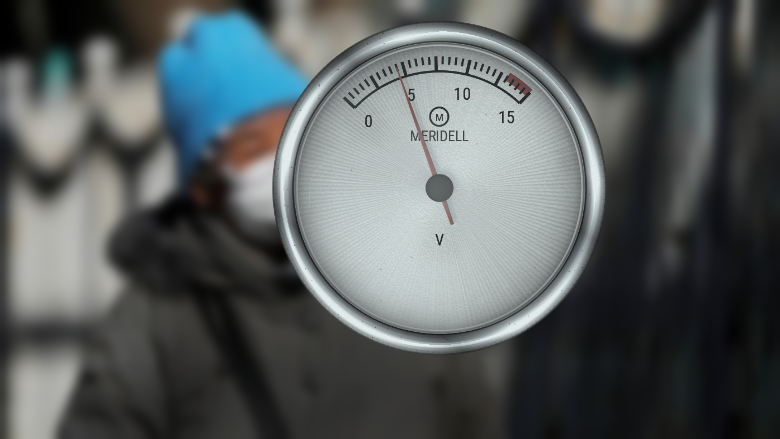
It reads {"value": 4.5, "unit": "V"}
